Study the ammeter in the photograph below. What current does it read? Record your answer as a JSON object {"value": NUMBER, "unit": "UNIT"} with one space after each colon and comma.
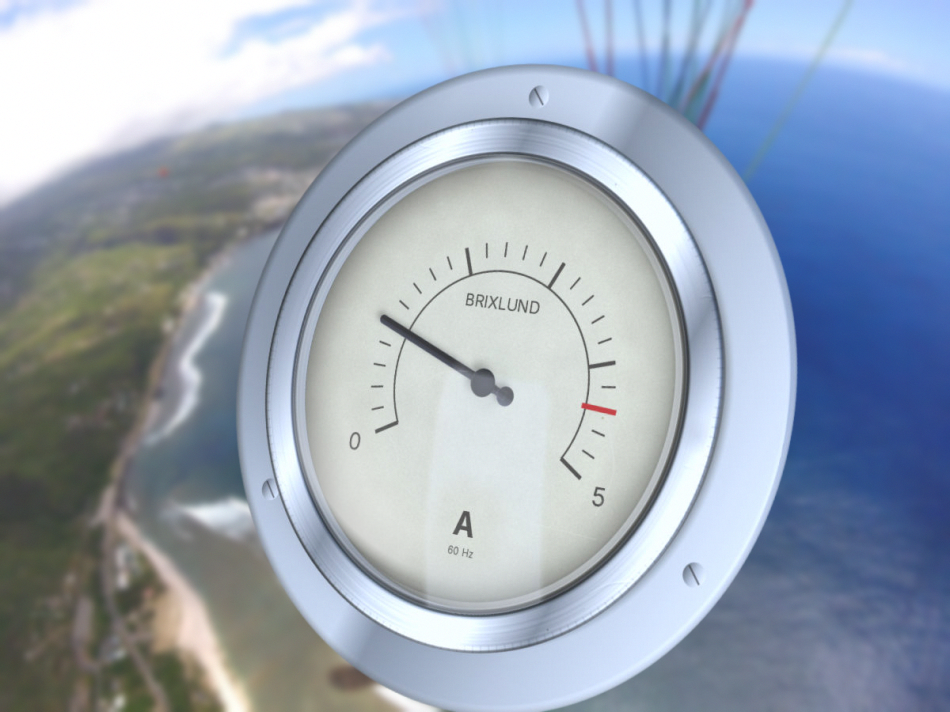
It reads {"value": 1, "unit": "A"}
